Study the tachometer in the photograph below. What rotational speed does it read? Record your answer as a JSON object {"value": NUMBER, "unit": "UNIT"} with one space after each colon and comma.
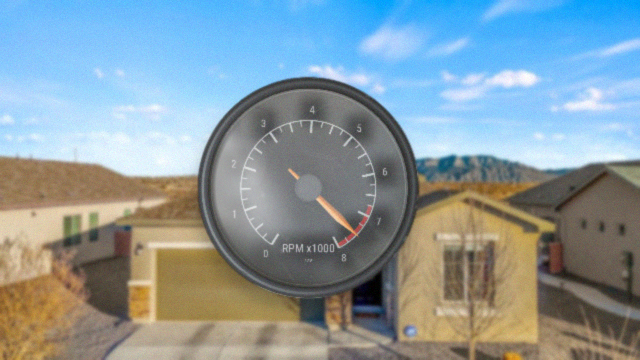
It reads {"value": 7500, "unit": "rpm"}
